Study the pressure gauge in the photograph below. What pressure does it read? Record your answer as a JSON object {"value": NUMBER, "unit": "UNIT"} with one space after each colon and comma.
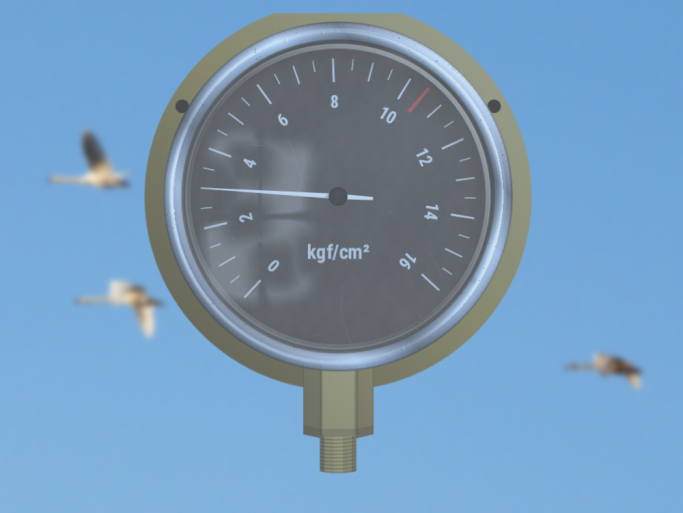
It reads {"value": 3, "unit": "kg/cm²"}
